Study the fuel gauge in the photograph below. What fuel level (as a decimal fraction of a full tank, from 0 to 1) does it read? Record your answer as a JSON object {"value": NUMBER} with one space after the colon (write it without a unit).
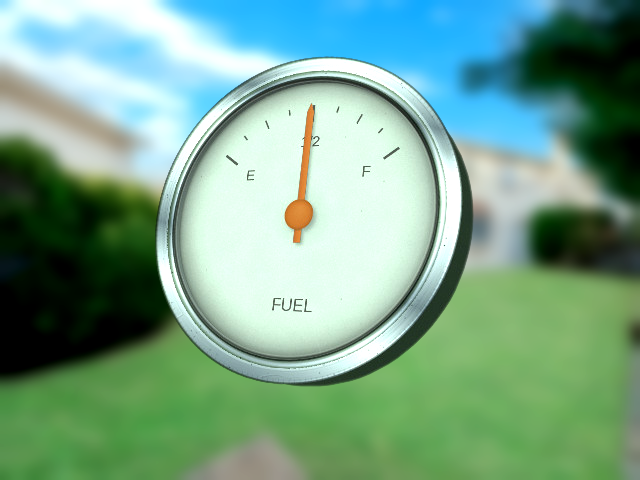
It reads {"value": 0.5}
